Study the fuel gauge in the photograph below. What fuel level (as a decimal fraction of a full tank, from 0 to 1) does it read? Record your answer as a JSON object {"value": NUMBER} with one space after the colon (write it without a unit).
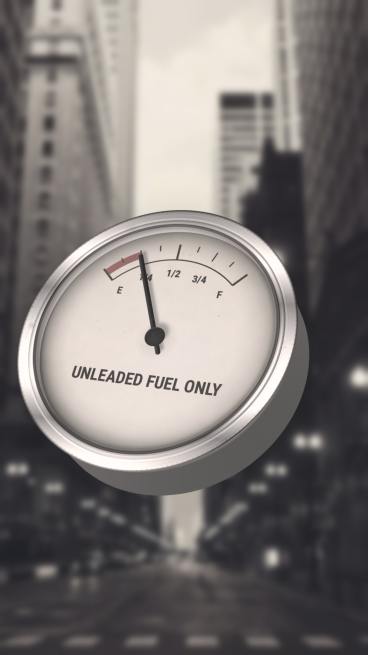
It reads {"value": 0.25}
